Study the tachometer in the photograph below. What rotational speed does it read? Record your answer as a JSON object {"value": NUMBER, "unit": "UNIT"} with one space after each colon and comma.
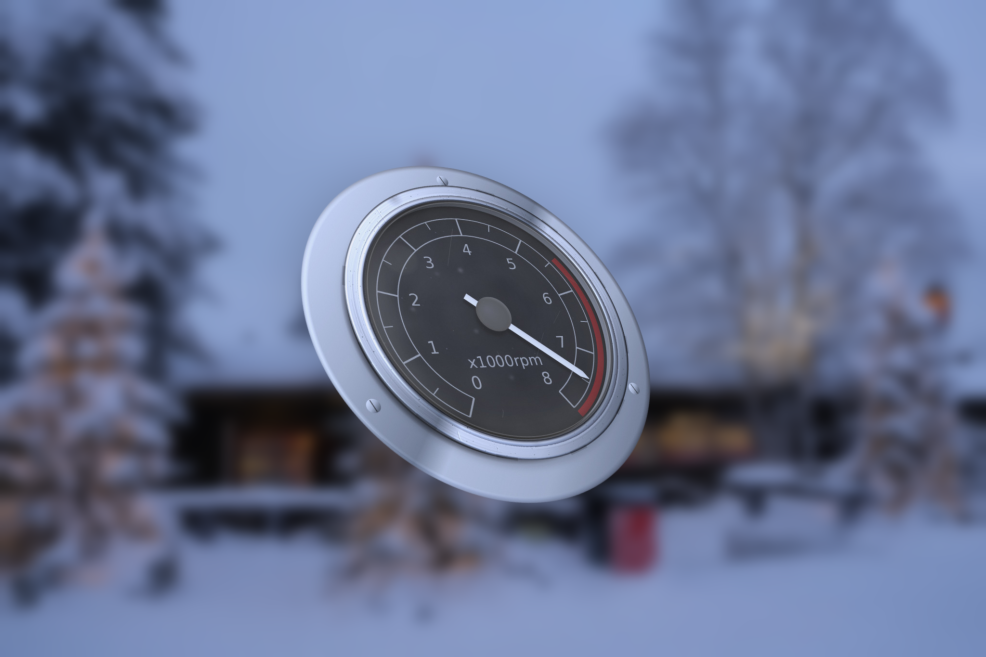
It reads {"value": 7500, "unit": "rpm"}
